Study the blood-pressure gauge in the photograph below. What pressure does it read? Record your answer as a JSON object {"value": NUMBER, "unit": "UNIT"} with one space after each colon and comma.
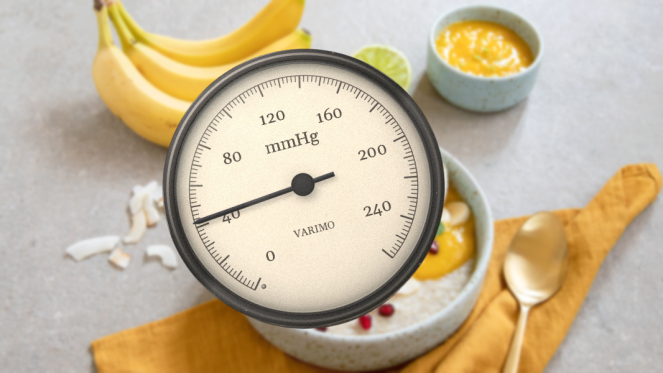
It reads {"value": 42, "unit": "mmHg"}
